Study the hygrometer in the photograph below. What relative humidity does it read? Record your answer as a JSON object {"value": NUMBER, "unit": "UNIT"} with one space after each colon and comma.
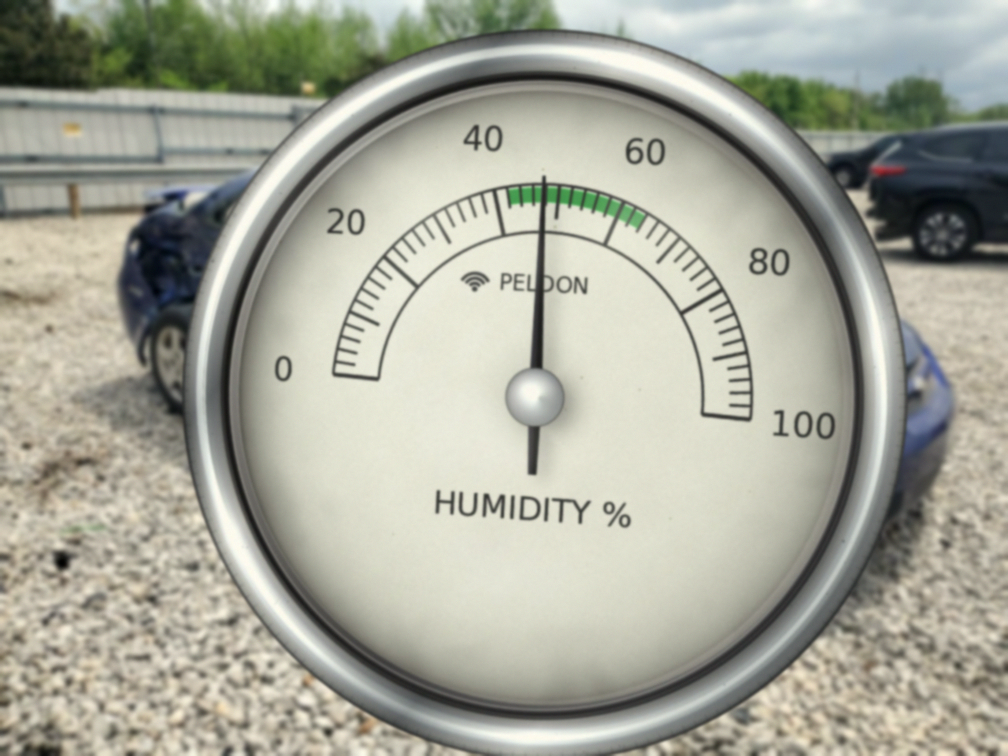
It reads {"value": 48, "unit": "%"}
